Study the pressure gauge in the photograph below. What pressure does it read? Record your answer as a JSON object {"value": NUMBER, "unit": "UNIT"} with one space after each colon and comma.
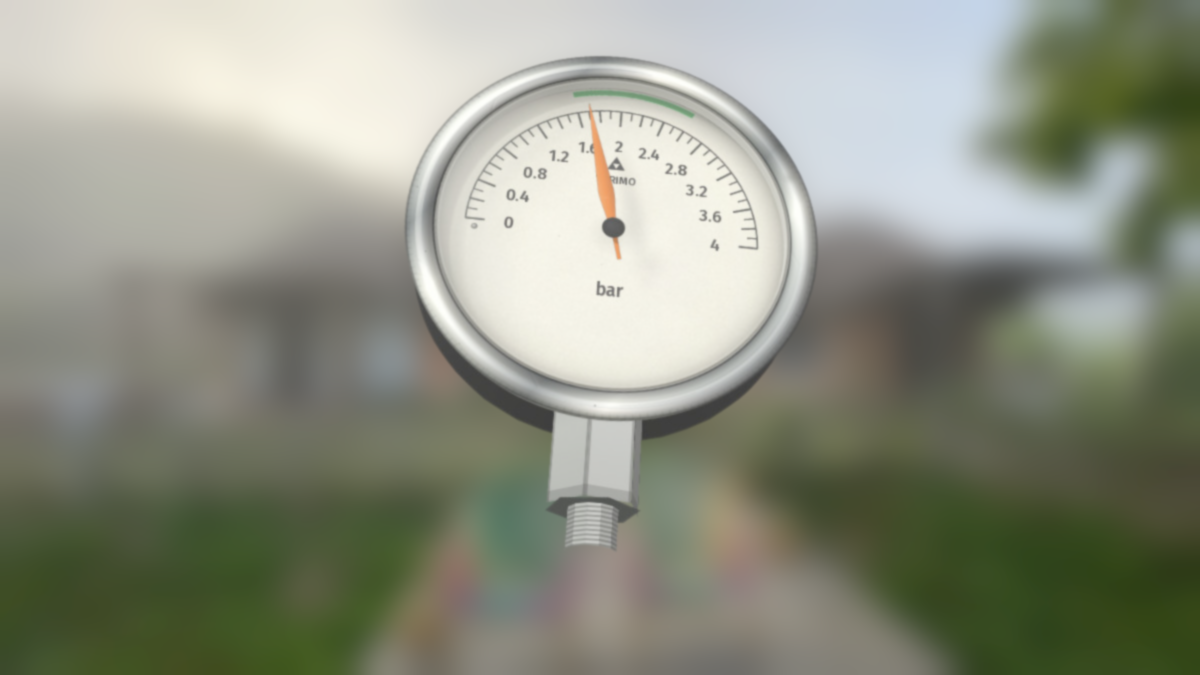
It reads {"value": 1.7, "unit": "bar"}
